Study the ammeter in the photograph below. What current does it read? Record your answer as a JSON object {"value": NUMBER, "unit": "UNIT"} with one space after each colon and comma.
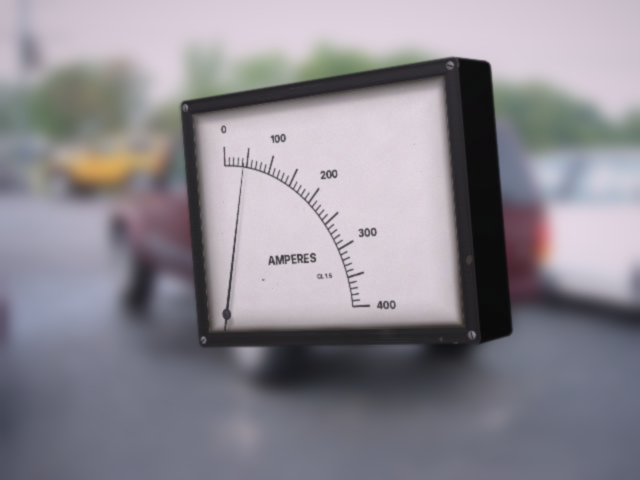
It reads {"value": 50, "unit": "A"}
